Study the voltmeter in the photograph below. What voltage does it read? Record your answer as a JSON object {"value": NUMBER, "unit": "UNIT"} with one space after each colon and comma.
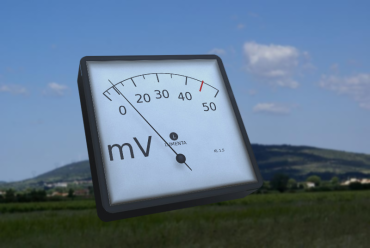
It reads {"value": 10, "unit": "mV"}
